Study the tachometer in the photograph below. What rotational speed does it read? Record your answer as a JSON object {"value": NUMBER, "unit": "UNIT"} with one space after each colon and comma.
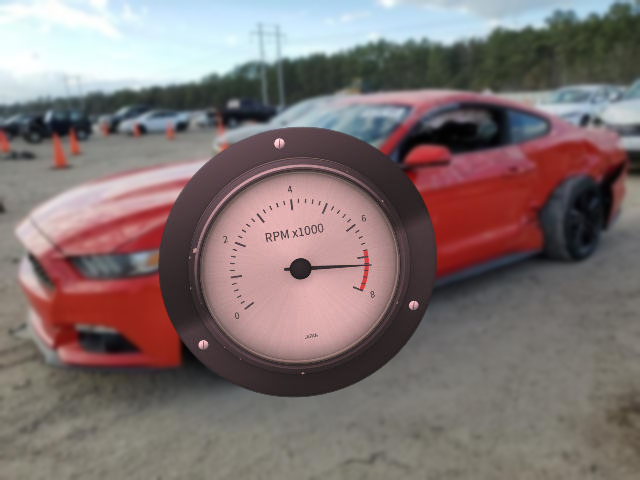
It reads {"value": 7200, "unit": "rpm"}
